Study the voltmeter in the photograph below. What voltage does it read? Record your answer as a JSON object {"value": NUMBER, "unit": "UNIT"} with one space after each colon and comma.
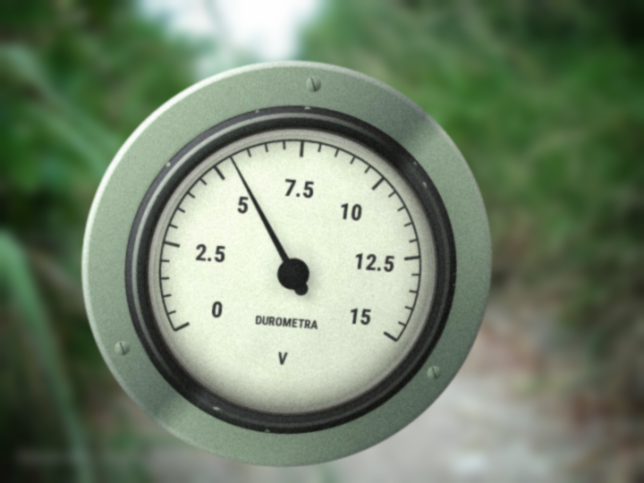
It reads {"value": 5.5, "unit": "V"}
